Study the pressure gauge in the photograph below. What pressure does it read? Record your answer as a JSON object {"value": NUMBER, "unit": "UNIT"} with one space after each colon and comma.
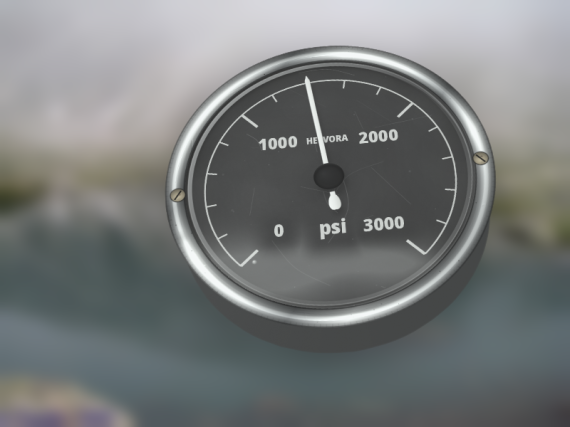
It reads {"value": 1400, "unit": "psi"}
